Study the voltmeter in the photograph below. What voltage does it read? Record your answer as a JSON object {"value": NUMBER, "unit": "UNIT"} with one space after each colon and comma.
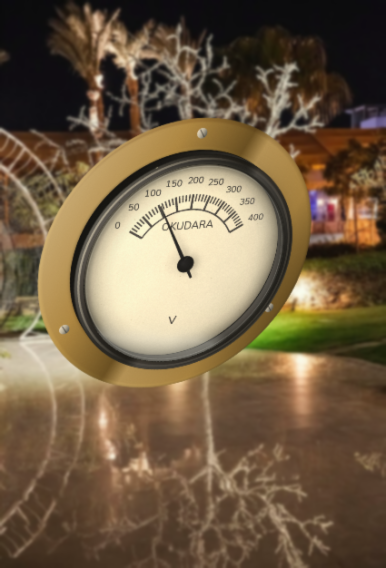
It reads {"value": 100, "unit": "V"}
